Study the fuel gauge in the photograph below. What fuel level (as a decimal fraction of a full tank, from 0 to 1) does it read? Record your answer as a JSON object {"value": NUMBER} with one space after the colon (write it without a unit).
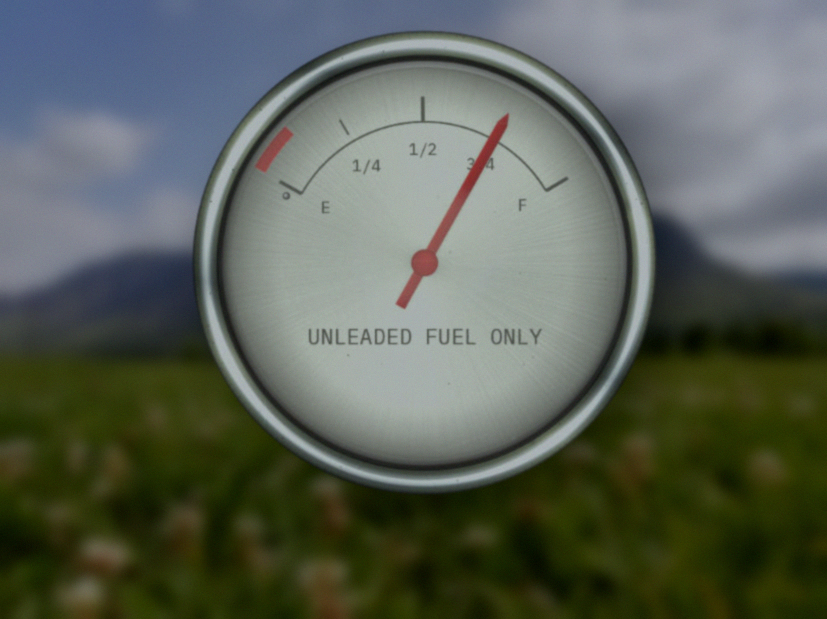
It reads {"value": 0.75}
